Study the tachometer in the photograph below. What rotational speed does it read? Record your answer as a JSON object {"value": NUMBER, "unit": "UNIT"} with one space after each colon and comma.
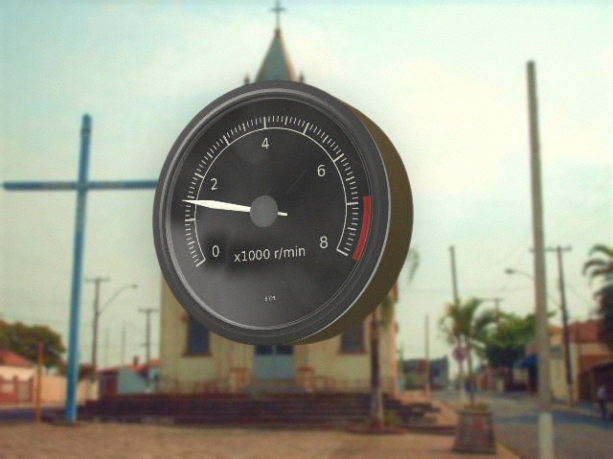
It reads {"value": 1400, "unit": "rpm"}
